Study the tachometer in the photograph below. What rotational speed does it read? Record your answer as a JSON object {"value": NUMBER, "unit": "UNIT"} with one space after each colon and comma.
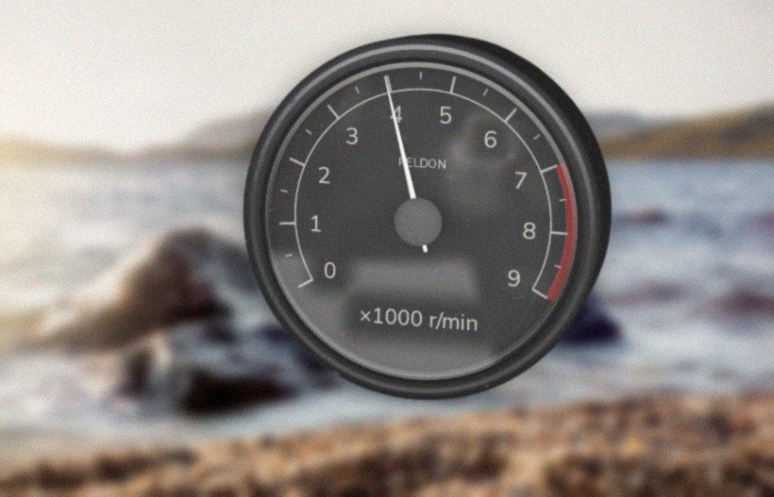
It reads {"value": 4000, "unit": "rpm"}
